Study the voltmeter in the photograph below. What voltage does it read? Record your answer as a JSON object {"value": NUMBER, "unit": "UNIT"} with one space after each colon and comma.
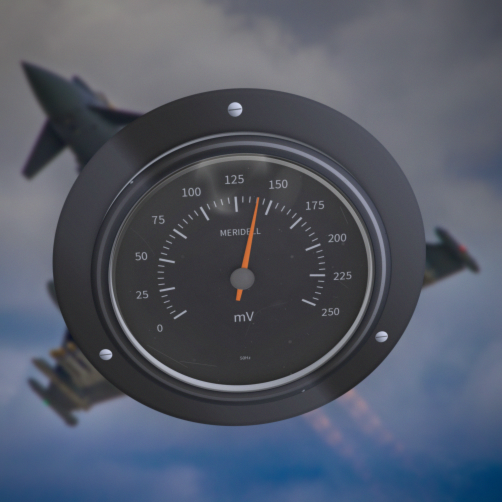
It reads {"value": 140, "unit": "mV"}
